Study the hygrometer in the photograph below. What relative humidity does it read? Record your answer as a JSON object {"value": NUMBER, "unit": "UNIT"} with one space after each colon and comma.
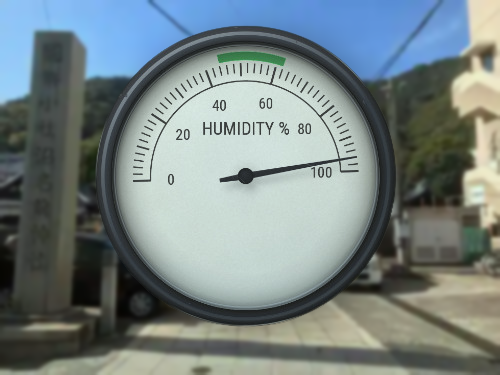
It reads {"value": 96, "unit": "%"}
